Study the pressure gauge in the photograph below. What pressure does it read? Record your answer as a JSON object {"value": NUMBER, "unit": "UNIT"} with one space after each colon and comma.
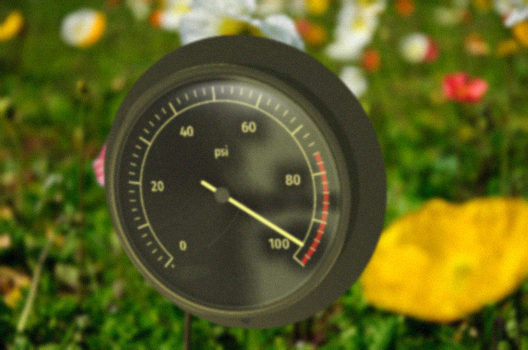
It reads {"value": 96, "unit": "psi"}
